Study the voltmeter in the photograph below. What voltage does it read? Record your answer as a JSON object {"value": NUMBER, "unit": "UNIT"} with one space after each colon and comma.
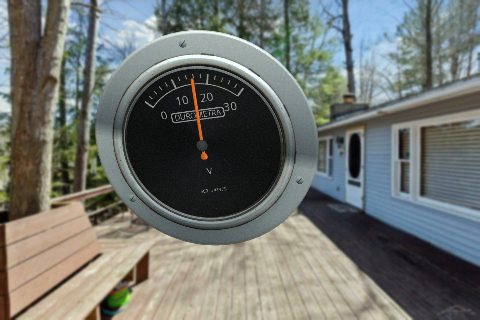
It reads {"value": 16, "unit": "V"}
